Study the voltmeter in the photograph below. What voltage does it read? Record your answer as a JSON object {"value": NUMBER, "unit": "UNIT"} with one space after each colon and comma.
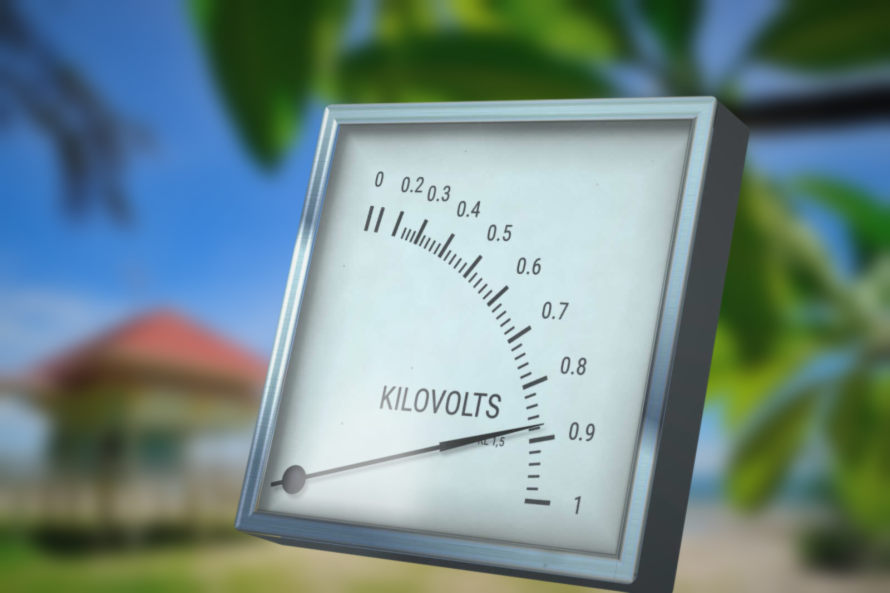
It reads {"value": 0.88, "unit": "kV"}
